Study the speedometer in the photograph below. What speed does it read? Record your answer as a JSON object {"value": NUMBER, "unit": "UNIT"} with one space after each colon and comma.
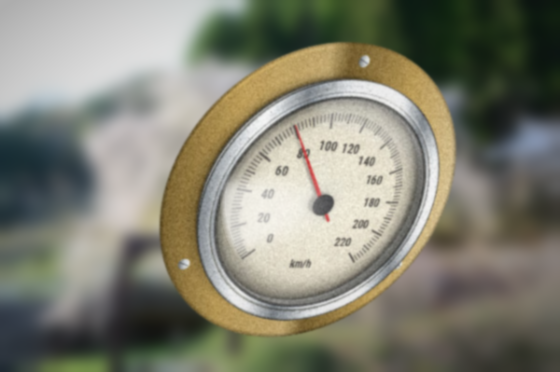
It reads {"value": 80, "unit": "km/h"}
